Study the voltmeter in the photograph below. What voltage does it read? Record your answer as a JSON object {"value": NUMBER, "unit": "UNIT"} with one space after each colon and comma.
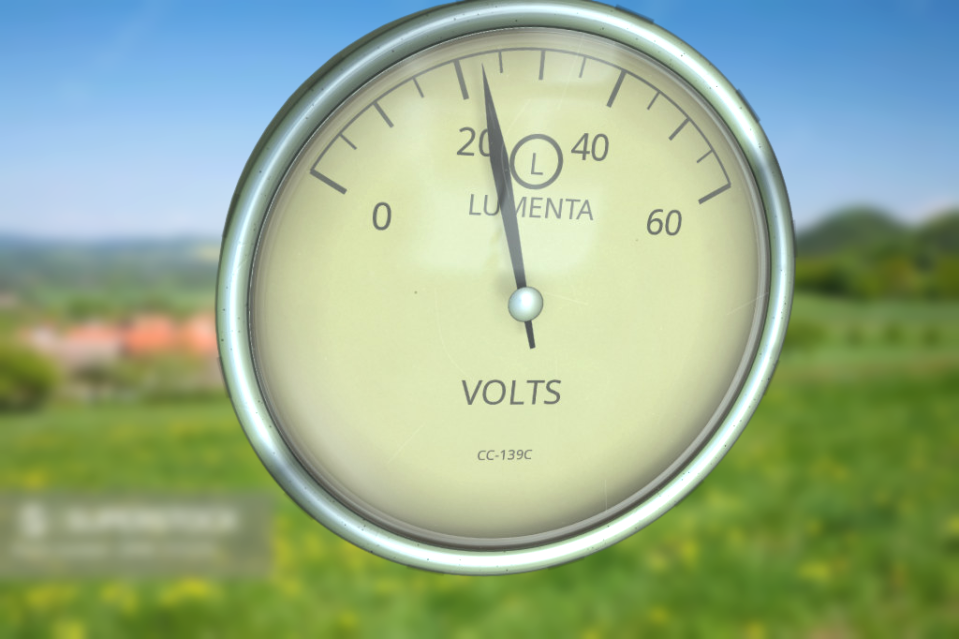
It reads {"value": 22.5, "unit": "V"}
